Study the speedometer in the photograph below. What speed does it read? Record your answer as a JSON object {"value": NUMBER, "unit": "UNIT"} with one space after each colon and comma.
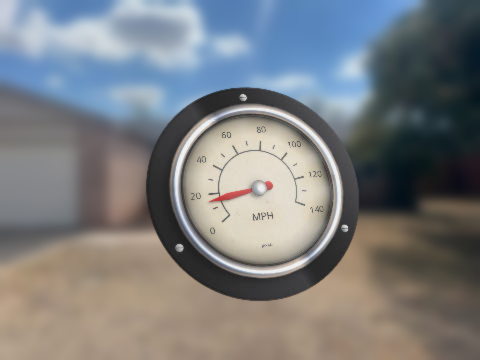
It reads {"value": 15, "unit": "mph"}
